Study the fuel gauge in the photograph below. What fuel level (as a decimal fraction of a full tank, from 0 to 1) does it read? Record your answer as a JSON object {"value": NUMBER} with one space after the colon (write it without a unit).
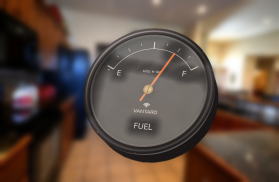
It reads {"value": 0.75}
